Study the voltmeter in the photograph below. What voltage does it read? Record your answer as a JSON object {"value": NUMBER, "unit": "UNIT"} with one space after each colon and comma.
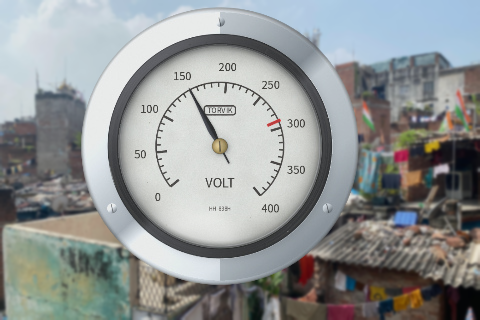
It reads {"value": 150, "unit": "V"}
